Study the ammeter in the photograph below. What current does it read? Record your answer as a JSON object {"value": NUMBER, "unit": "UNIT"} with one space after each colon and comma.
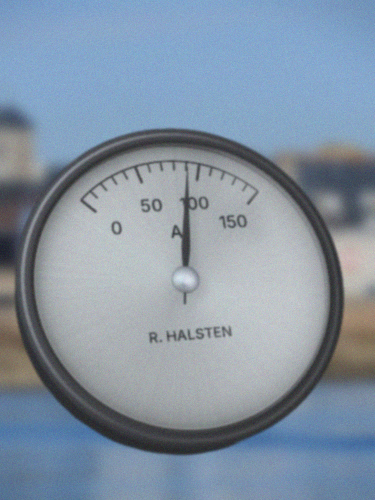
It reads {"value": 90, "unit": "A"}
